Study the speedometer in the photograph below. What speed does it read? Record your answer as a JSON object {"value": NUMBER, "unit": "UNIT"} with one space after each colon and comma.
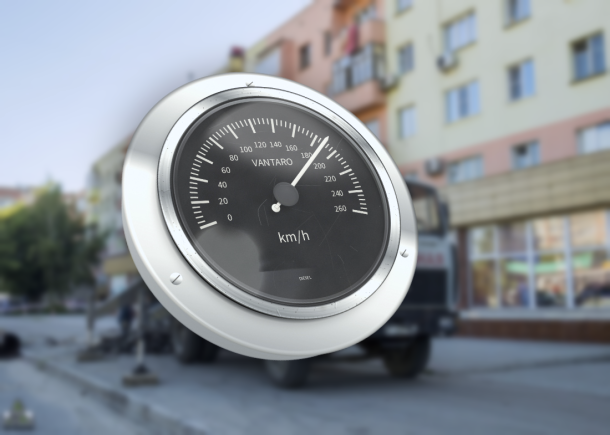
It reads {"value": 188, "unit": "km/h"}
